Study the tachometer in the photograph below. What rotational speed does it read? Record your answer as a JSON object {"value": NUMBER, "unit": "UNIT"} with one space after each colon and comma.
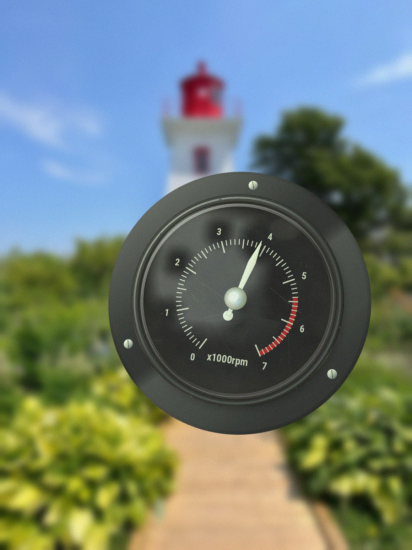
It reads {"value": 3900, "unit": "rpm"}
